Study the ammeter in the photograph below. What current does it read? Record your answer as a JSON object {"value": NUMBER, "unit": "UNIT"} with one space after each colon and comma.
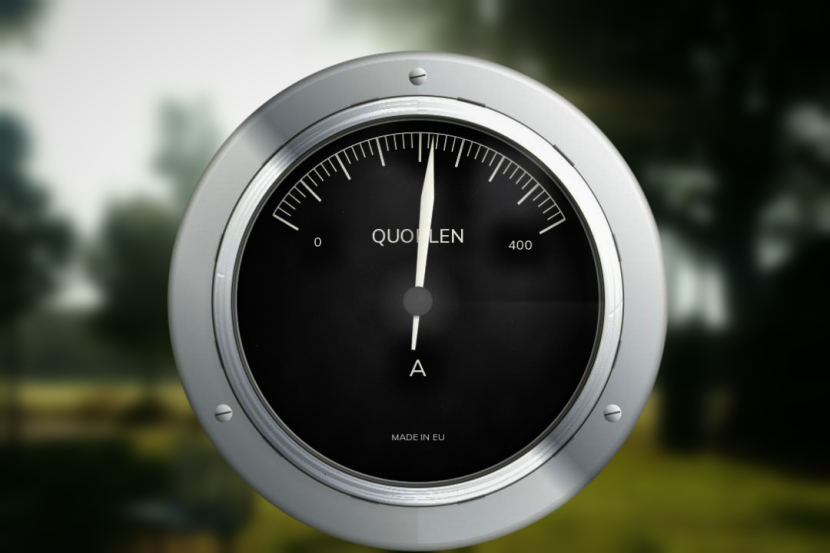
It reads {"value": 215, "unit": "A"}
